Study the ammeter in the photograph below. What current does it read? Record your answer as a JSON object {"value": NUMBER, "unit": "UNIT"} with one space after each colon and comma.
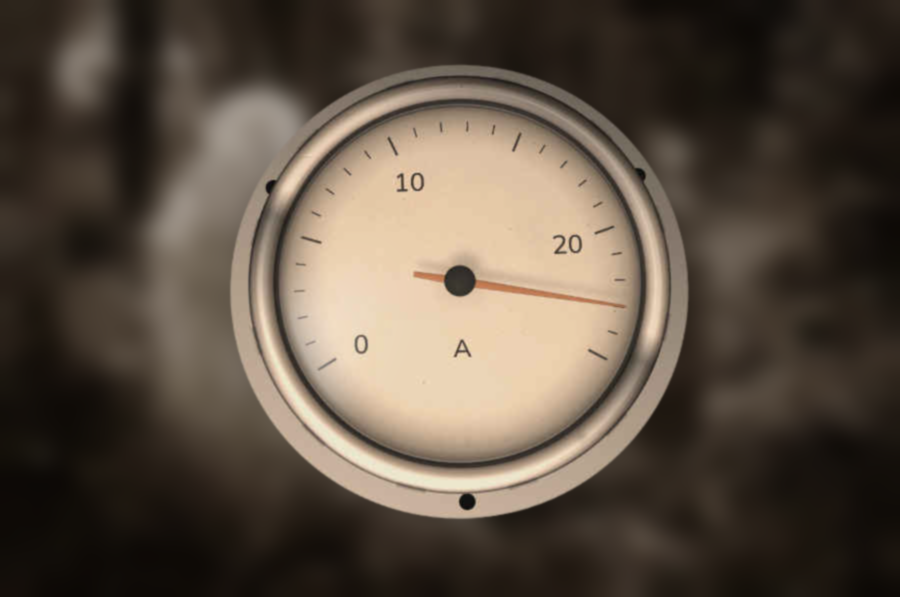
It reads {"value": 23, "unit": "A"}
